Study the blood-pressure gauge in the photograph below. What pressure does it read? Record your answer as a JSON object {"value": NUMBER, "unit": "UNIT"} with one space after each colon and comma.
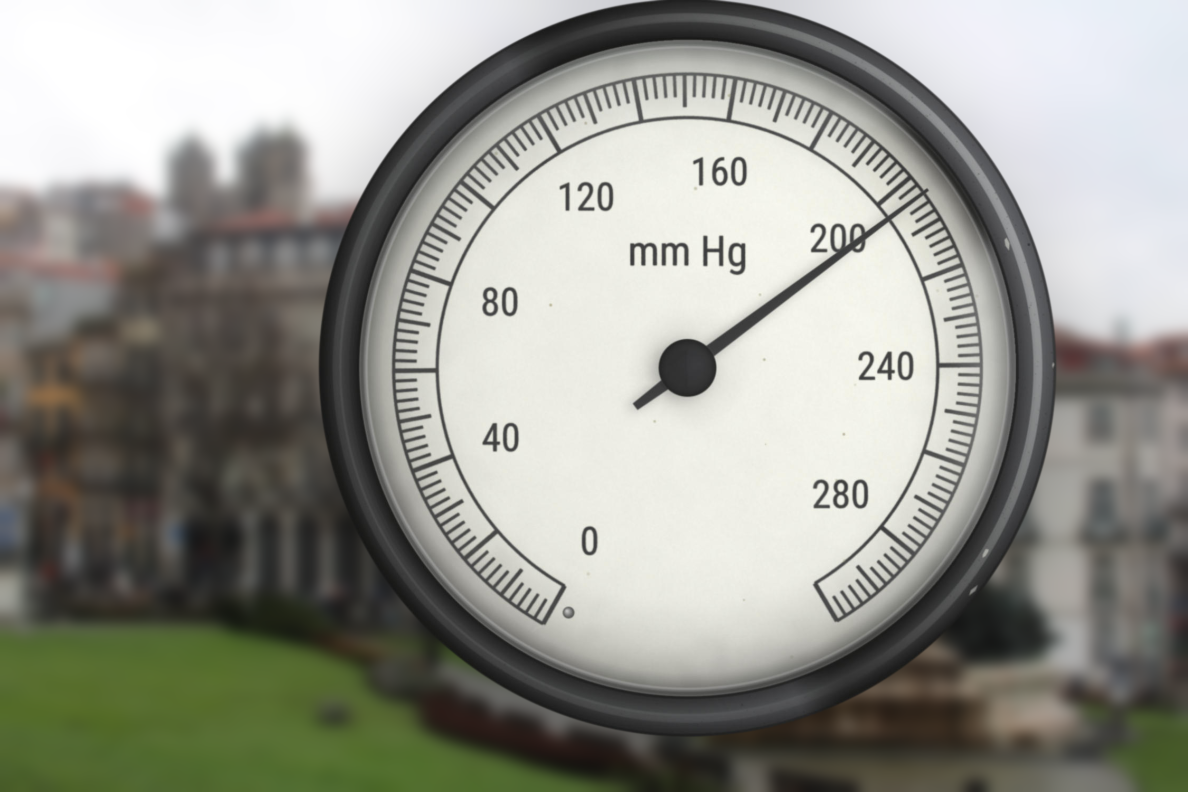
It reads {"value": 204, "unit": "mmHg"}
